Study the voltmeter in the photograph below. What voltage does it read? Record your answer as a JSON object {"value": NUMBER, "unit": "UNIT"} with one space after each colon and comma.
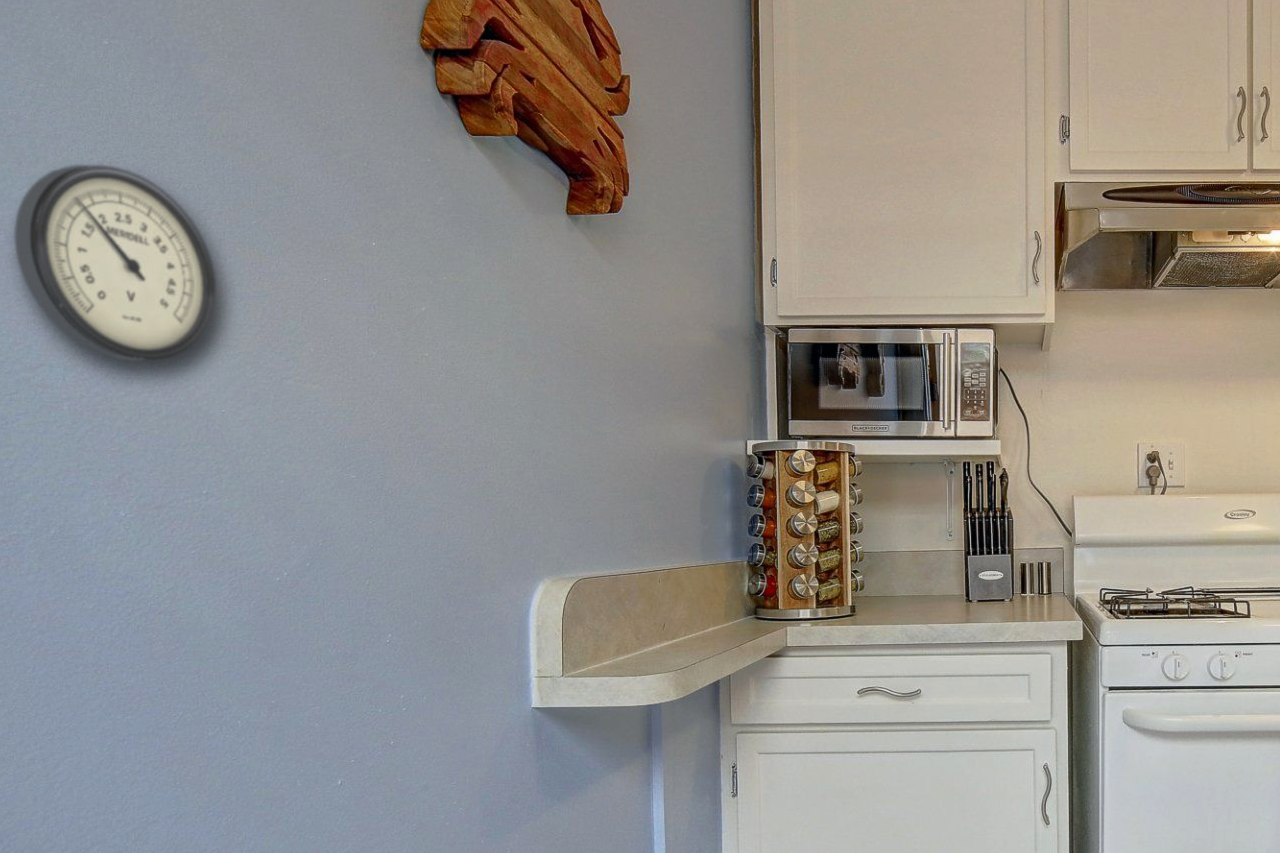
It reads {"value": 1.75, "unit": "V"}
